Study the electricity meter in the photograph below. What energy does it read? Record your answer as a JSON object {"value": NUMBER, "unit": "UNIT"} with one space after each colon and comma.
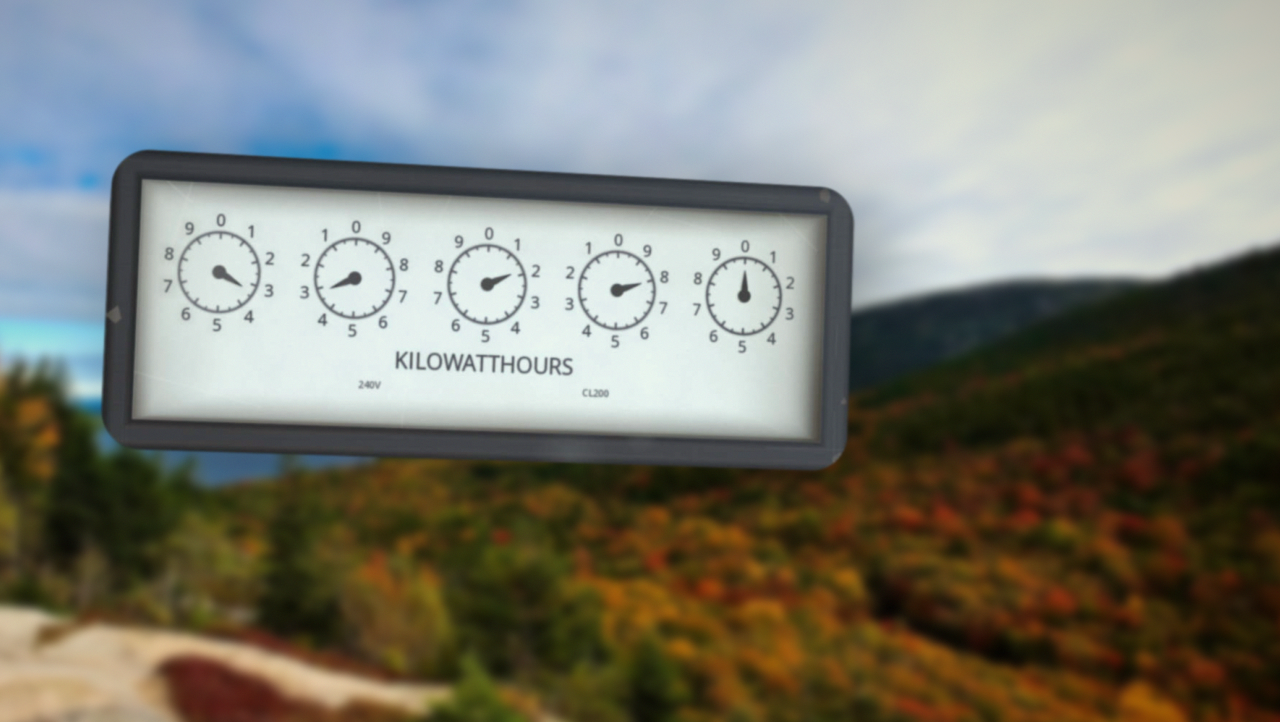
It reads {"value": 33180, "unit": "kWh"}
